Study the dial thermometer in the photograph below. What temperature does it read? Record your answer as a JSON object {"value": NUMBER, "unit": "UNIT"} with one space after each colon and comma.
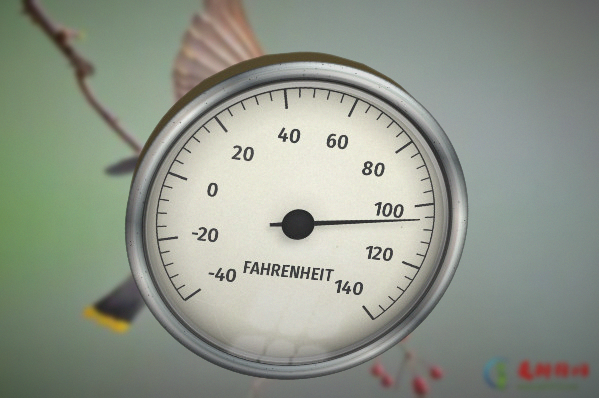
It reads {"value": 104, "unit": "°F"}
